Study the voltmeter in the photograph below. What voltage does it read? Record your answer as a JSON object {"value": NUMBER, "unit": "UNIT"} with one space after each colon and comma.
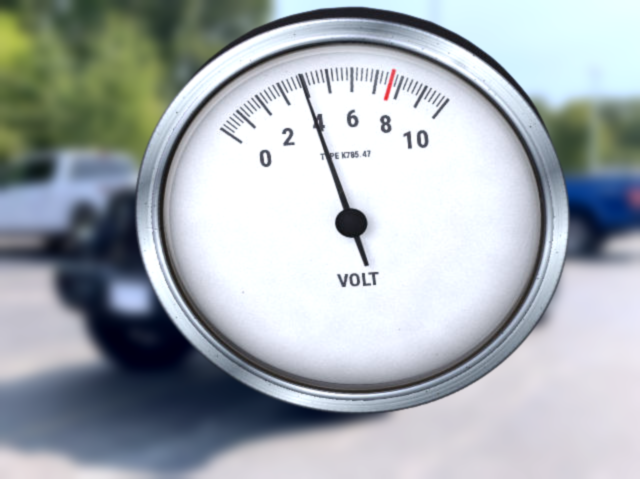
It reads {"value": 4, "unit": "V"}
